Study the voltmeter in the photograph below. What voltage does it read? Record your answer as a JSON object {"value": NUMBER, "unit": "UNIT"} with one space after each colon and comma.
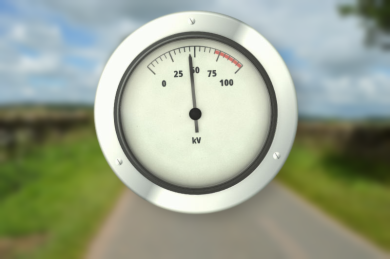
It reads {"value": 45, "unit": "kV"}
